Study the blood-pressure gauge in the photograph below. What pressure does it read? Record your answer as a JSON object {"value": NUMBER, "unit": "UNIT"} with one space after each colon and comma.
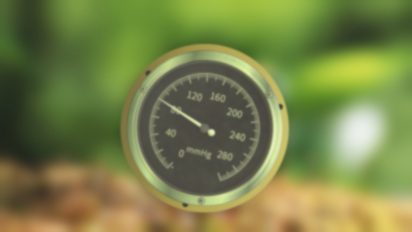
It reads {"value": 80, "unit": "mmHg"}
